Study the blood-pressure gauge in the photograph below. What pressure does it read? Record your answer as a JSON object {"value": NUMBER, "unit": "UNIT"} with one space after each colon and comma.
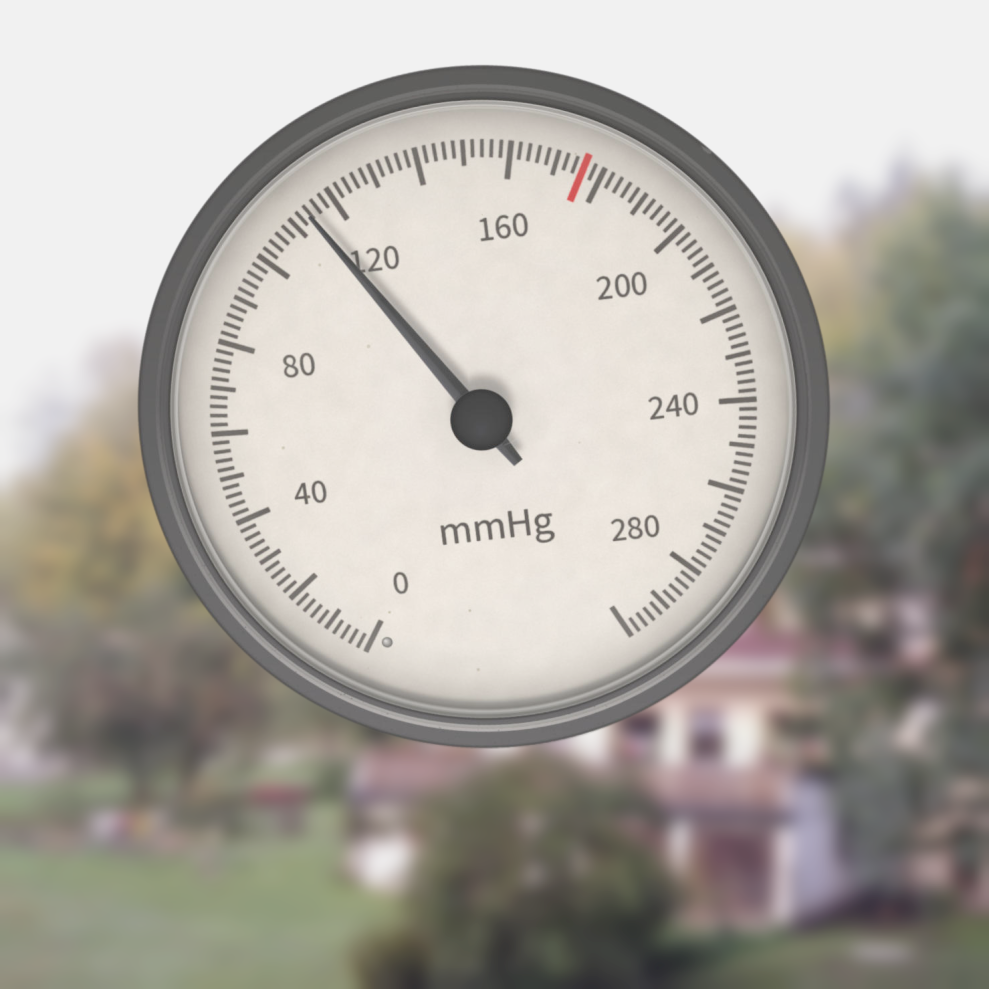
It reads {"value": 114, "unit": "mmHg"}
